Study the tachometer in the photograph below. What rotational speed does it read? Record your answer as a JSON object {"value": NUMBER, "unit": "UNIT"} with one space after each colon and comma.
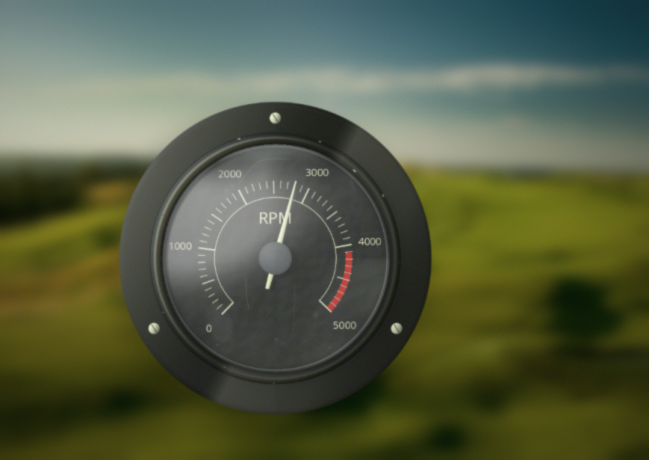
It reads {"value": 2800, "unit": "rpm"}
